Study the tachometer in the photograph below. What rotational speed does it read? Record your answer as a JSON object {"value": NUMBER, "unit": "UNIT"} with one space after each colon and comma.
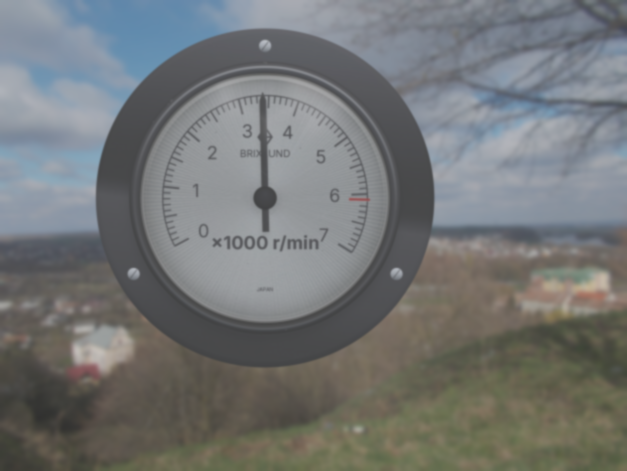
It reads {"value": 3400, "unit": "rpm"}
